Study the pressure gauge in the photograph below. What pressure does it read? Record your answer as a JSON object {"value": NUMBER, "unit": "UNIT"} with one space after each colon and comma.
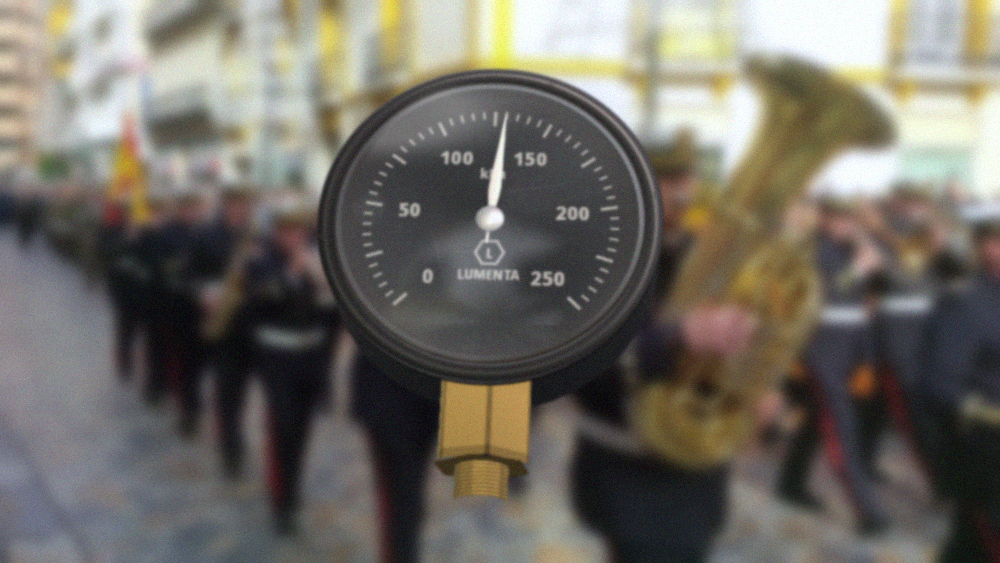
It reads {"value": 130, "unit": "kPa"}
